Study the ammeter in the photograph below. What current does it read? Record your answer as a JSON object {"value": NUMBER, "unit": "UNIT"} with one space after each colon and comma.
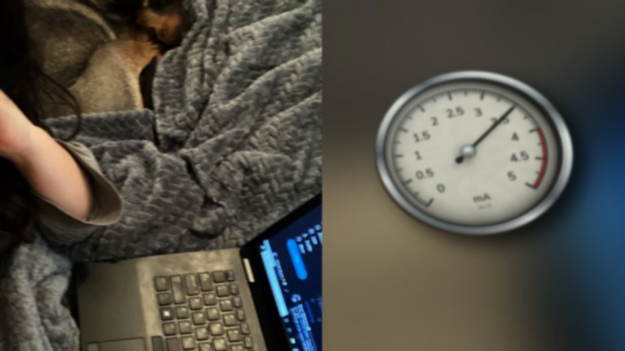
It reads {"value": 3.5, "unit": "mA"}
